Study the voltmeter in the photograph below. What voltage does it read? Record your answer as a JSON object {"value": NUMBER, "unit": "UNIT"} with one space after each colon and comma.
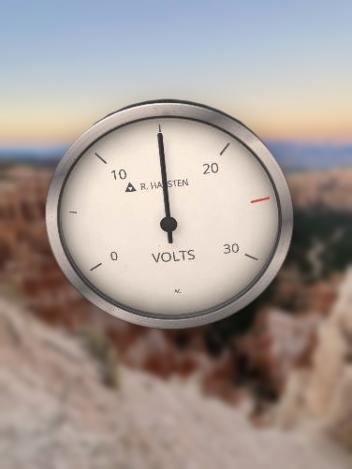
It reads {"value": 15, "unit": "V"}
